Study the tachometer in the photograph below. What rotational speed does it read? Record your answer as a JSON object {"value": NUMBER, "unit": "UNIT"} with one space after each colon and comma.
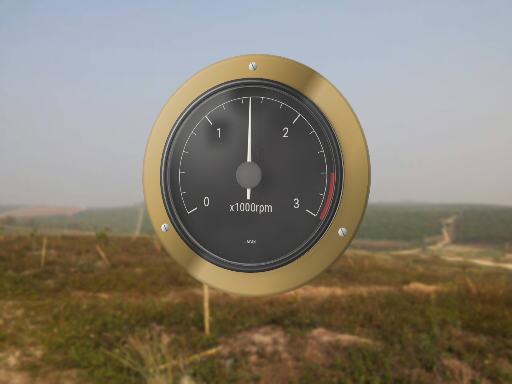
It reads {"value": 1500, "unit": "rpm"}
